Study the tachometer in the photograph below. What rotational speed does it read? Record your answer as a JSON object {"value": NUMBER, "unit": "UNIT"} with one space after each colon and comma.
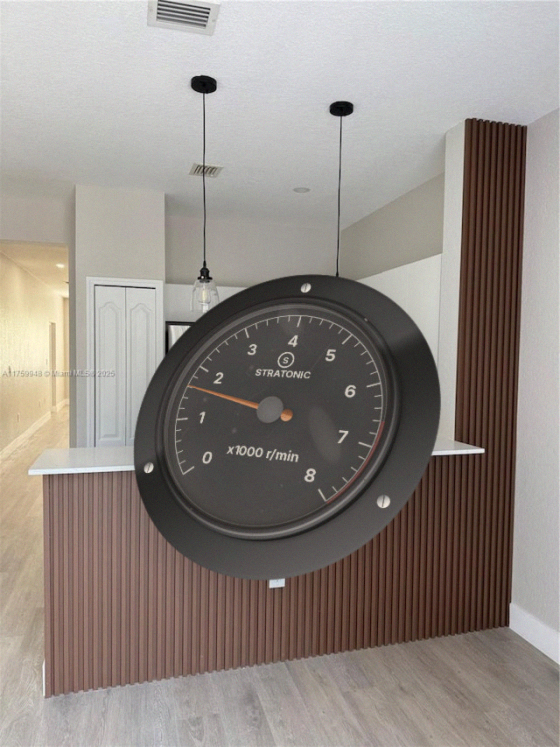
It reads {"value": 1600, "unit": "rpm"}
